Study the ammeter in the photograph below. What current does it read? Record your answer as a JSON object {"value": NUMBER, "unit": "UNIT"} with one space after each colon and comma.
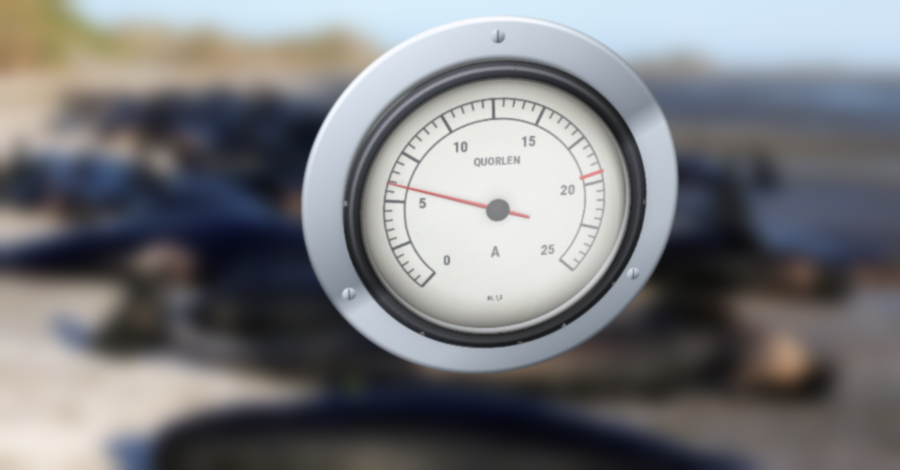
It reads {"value": 6, "unit": "A"}
